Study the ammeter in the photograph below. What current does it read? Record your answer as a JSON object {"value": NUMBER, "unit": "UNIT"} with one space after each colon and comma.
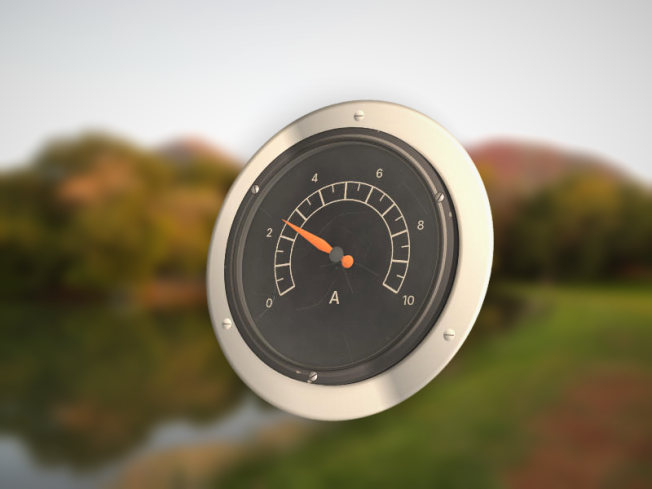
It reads {"value": 2.5, "unit": "A"}
